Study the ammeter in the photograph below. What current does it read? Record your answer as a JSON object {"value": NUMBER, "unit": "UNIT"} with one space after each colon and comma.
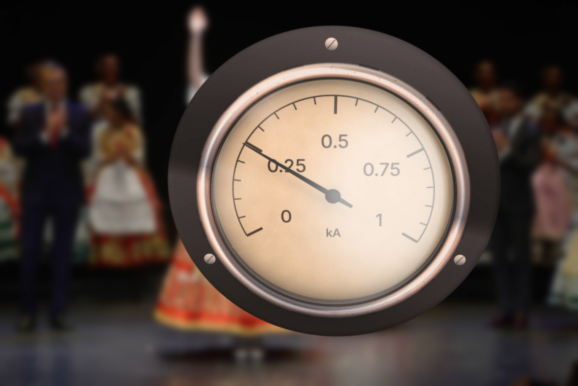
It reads {"value": 0.25, "unit": "kA"}
